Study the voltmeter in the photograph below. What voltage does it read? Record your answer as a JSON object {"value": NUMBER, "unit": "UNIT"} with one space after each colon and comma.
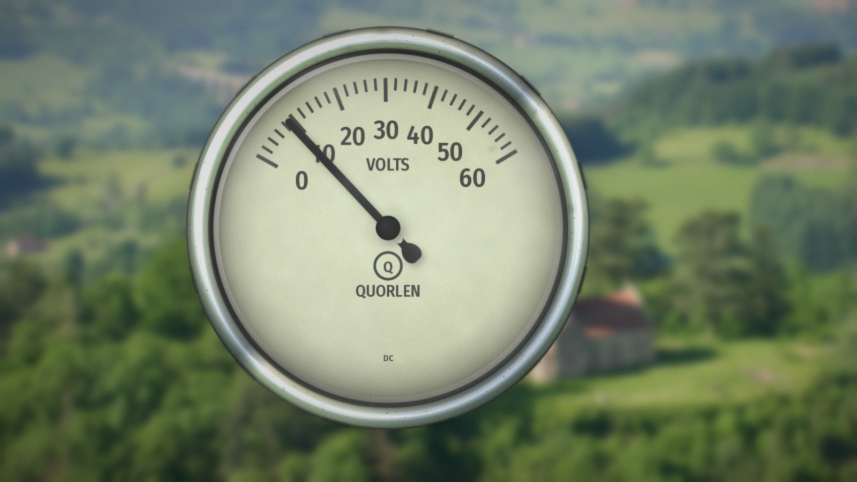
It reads {"value": 9, "unit": "V"}
